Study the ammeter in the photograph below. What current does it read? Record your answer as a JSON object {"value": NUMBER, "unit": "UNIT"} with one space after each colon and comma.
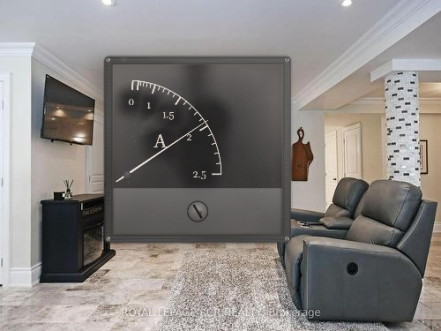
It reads {"value": 1.95, "unit": "A"}
